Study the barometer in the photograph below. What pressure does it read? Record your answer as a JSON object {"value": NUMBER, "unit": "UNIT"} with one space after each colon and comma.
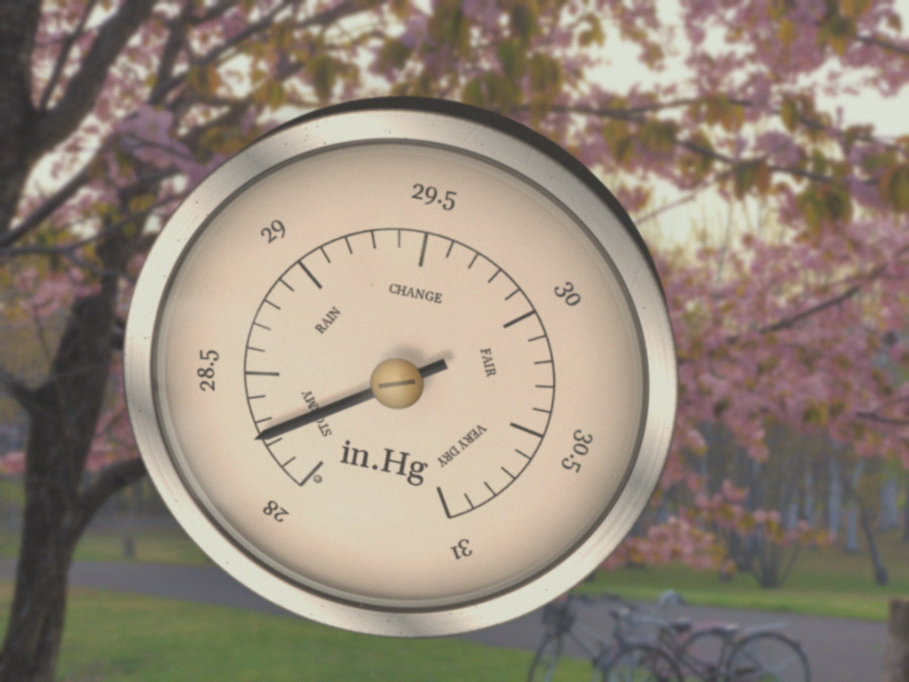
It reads {"value": 28.25, "unit": "inHg"}
